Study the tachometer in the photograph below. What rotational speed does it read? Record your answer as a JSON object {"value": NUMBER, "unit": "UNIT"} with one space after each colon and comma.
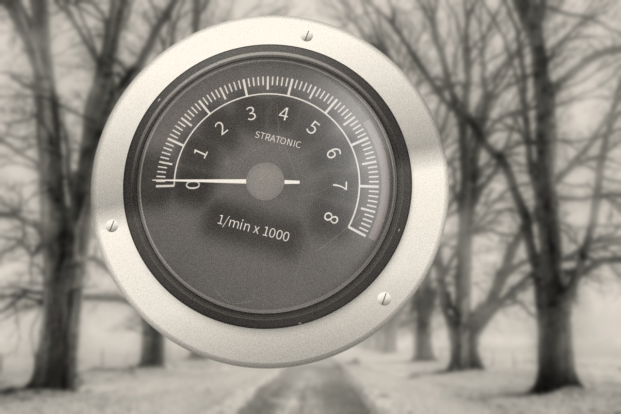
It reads {"value": 100, "unit": "rpm"}
